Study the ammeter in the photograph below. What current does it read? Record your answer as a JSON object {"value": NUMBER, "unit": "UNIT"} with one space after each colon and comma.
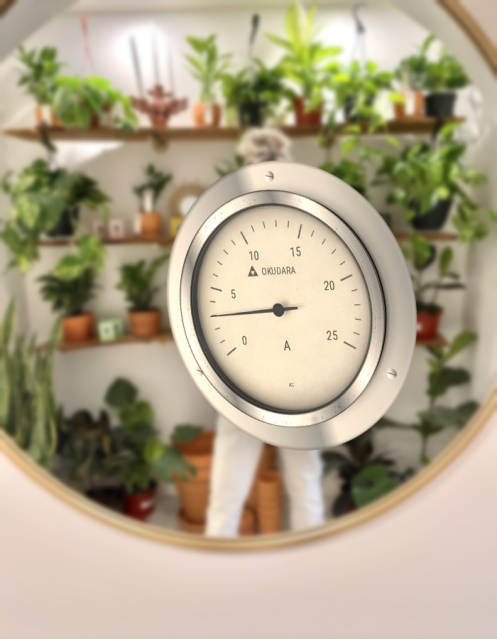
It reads {"value": 3, "unit": "A"}
